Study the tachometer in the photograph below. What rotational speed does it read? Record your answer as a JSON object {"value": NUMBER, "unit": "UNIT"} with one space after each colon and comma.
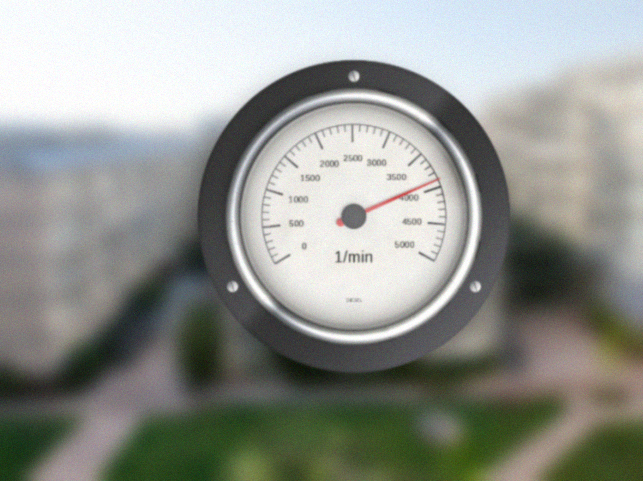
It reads {"value": 3900, "unit": "rpm"}
